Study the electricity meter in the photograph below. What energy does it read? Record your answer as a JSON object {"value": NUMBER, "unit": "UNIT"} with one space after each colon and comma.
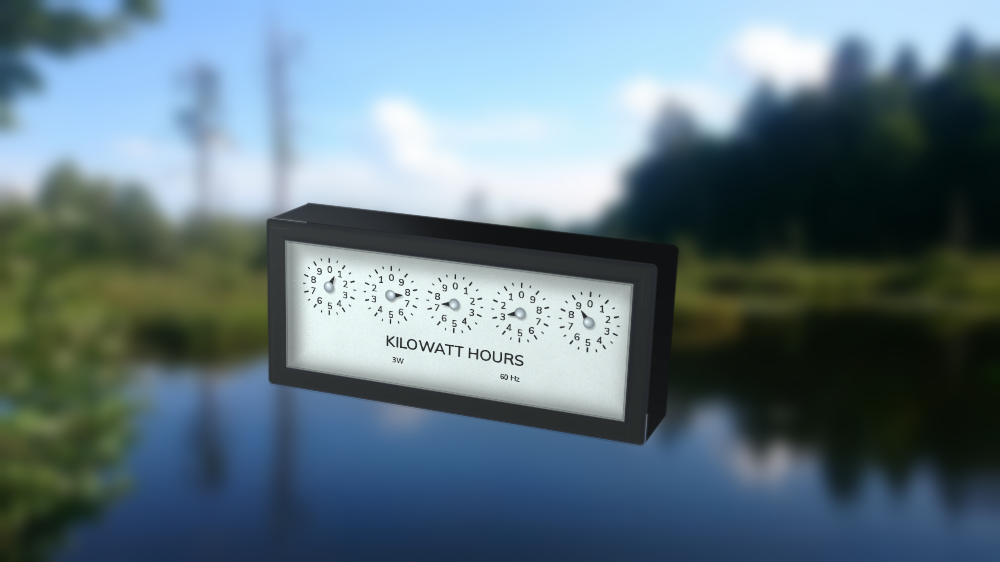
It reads {"value": 7729, "unit": "kWh"}
